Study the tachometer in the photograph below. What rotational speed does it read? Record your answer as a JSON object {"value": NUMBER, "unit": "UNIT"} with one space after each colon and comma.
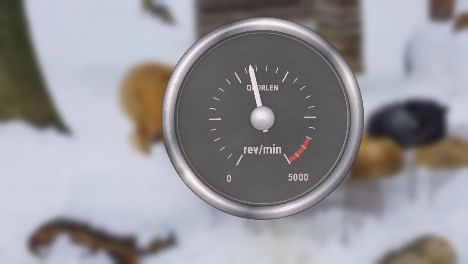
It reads {"value": 2300, "unit": "rpm"}
